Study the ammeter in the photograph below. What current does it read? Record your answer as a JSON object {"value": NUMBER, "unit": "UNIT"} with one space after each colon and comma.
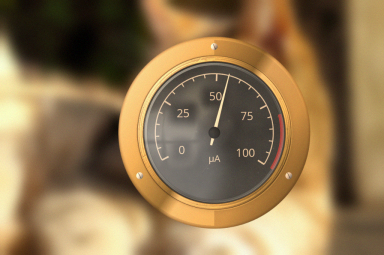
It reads {"value": 55, "unit": "µA"}
